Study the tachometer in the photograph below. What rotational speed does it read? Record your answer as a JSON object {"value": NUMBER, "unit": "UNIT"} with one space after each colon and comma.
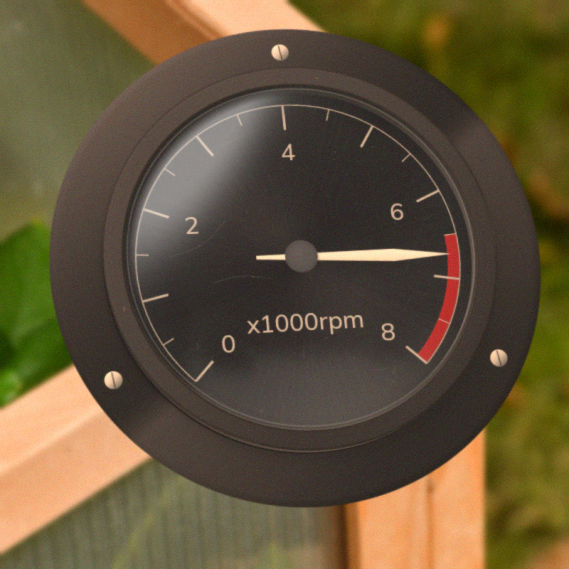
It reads {"value": 6750, "unit": "rpm"}
